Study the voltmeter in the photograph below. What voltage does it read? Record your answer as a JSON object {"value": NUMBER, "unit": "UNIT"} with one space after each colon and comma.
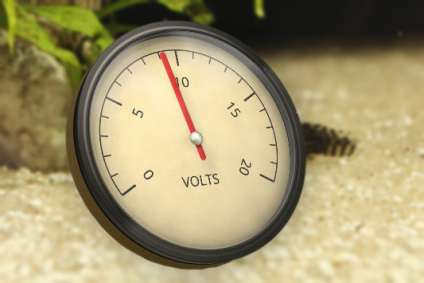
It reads {"value": 9, "unit": "V"}
